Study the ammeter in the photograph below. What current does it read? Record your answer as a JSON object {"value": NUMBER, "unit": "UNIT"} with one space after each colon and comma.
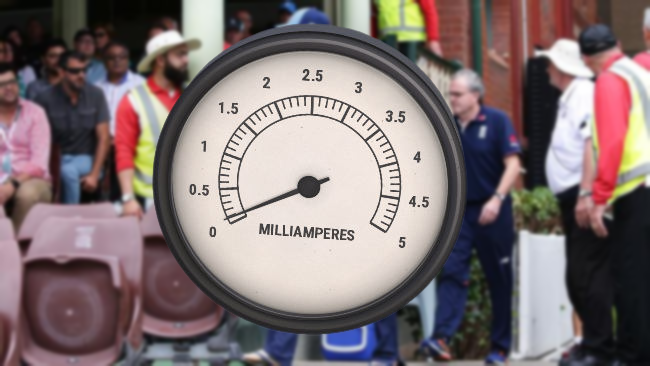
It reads {"value": 0.1, "unit": "mA"}
